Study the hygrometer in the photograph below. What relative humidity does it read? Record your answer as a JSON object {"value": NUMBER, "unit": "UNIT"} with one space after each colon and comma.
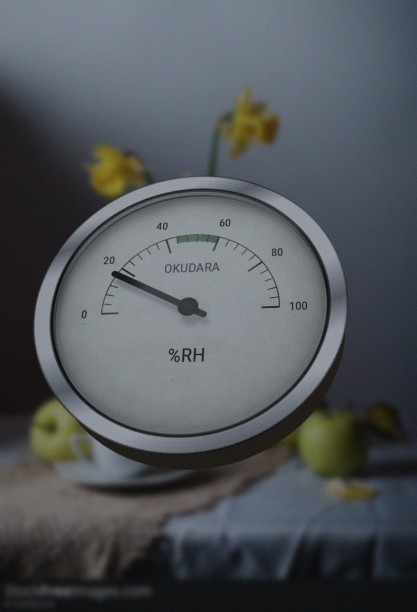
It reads {"value": 16, "unit": "%"}
